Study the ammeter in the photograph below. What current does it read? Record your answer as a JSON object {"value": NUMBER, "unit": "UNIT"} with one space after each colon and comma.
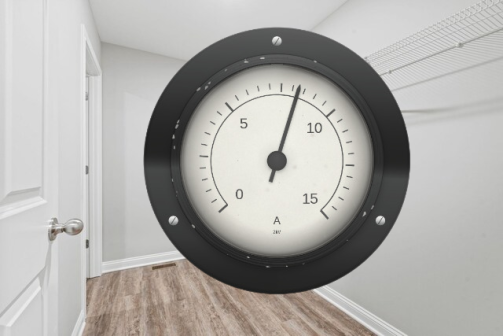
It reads {"value": 8.25, "unit": "A"}
